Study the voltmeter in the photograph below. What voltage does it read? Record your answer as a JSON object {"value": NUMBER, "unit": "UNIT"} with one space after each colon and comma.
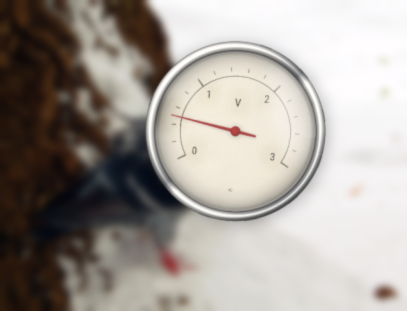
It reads {"value": 0.5, "unit": "V"}
